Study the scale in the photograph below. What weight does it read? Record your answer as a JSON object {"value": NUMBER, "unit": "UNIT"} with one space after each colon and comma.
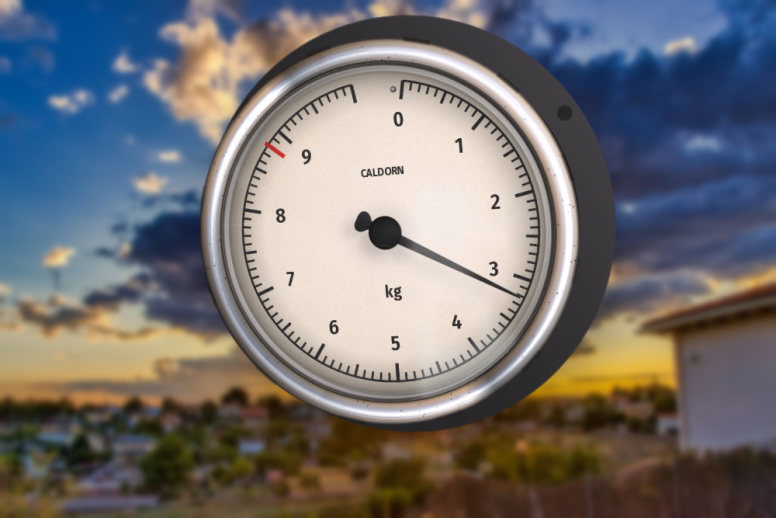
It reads {"value": 3.2, "unit": "kg"}
